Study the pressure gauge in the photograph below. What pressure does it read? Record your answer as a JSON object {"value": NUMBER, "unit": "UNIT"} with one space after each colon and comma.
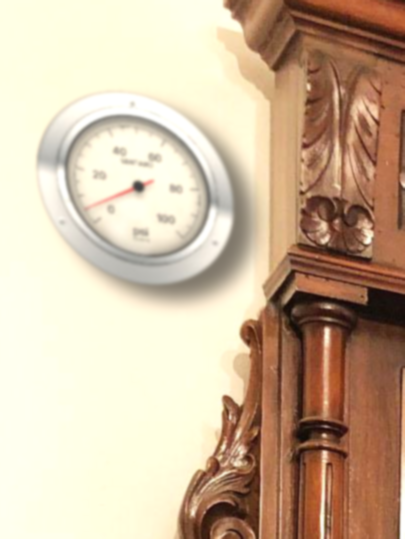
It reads {"value": 5, "unit": "psi"}
